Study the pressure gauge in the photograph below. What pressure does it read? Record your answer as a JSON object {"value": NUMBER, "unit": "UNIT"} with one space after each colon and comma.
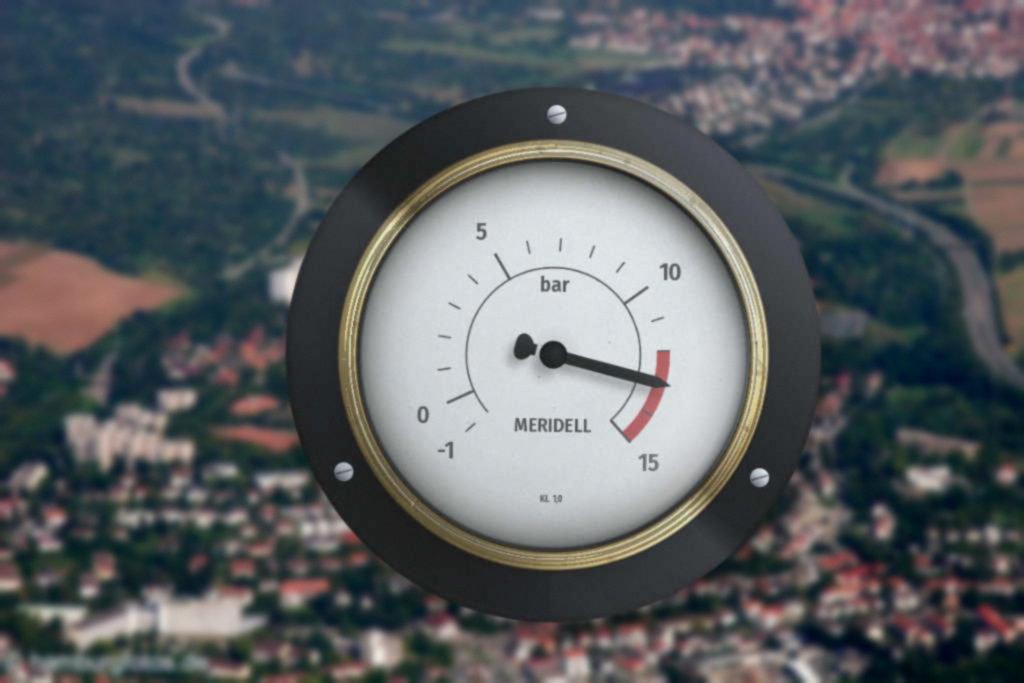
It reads {"value": 13, "unit": "bar"}
